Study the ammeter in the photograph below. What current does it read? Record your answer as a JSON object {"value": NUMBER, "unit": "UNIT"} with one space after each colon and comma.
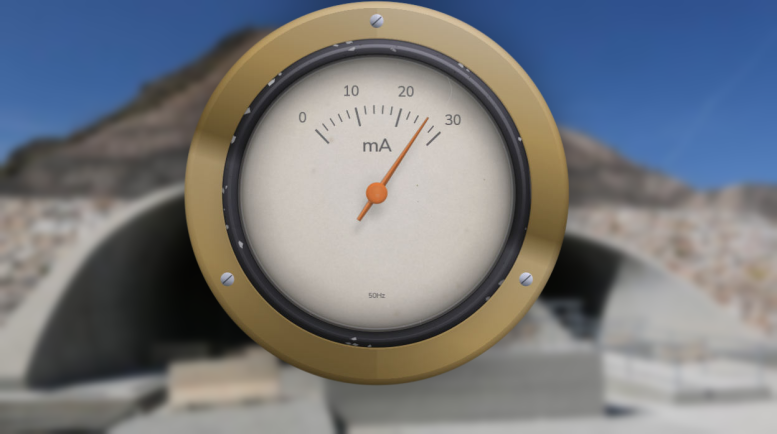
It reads {"value": 26, "unit": "mA"}
